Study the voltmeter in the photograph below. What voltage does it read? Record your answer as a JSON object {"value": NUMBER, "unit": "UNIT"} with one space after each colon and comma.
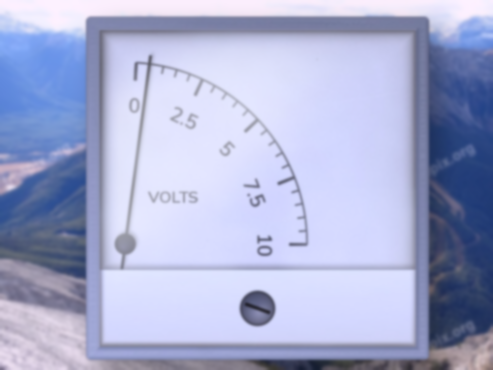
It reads {"value": 0.5, "unit": "V"}
